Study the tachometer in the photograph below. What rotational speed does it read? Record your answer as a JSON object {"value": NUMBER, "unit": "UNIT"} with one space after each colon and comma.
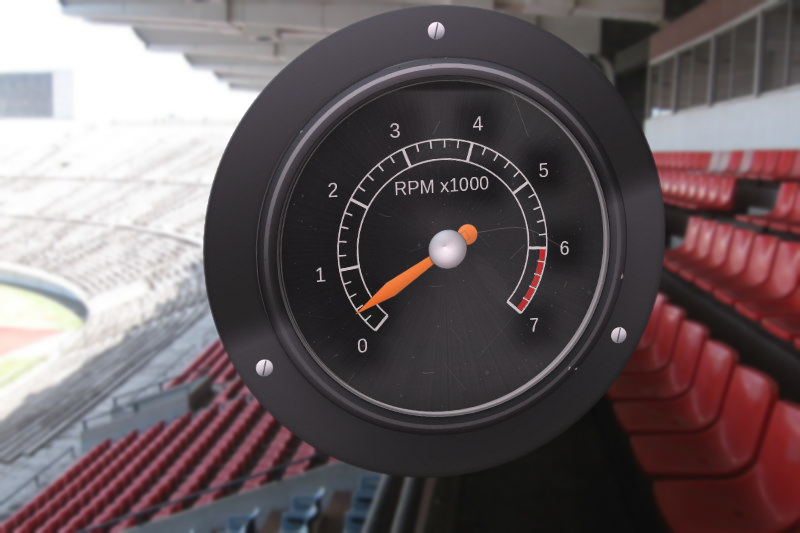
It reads {"value": 400, "unit": "rpm"}
